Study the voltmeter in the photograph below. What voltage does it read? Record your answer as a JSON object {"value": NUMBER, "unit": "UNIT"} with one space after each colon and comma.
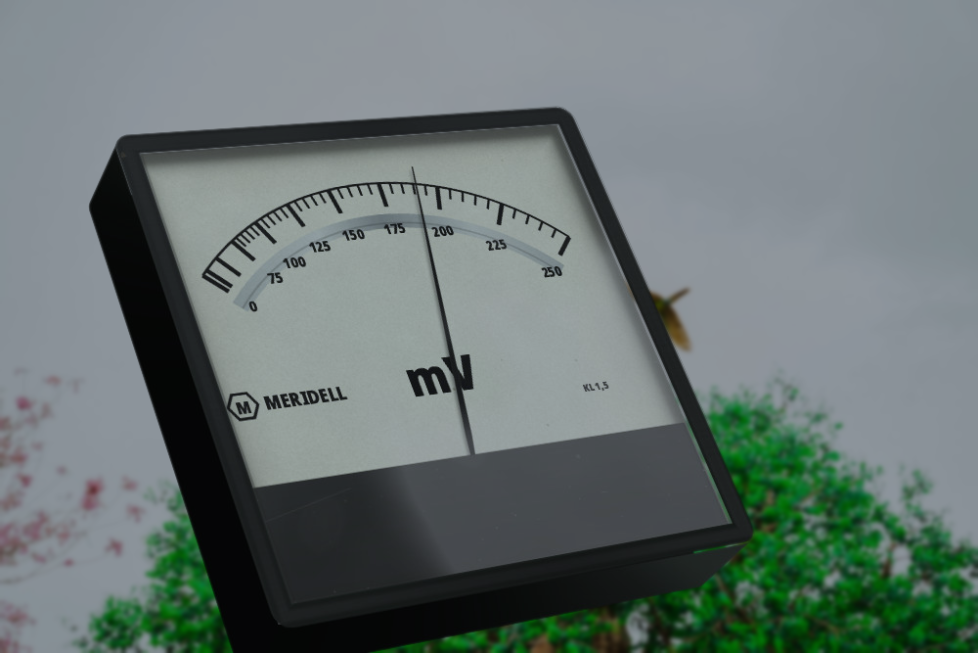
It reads {"value": 190, "unit": "mV"}
